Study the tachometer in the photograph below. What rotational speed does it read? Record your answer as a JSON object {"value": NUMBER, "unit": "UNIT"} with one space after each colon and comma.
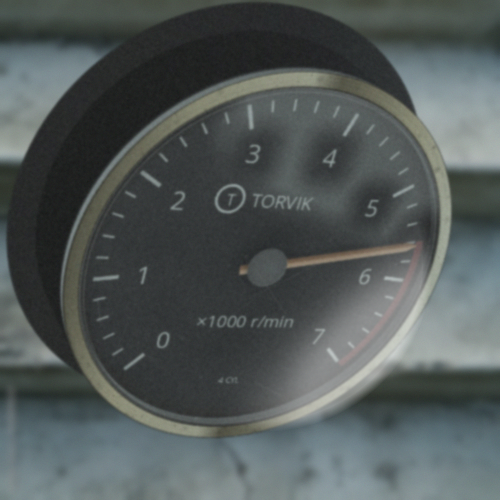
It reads {"value": 5600, "unit": "rpm"}
